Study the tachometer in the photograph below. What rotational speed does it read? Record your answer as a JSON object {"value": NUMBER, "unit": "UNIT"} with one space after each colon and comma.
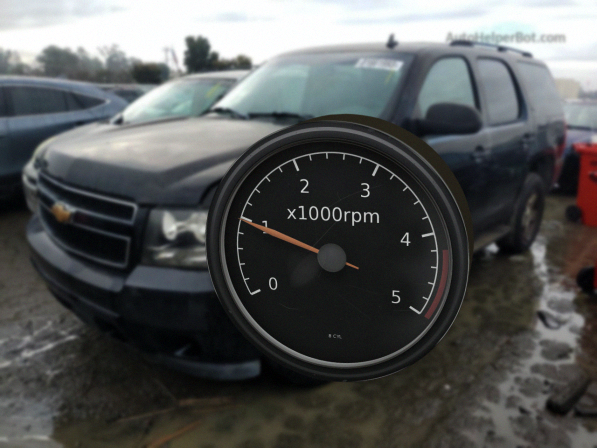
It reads {"value": 1000, "unit": "rpm"}
